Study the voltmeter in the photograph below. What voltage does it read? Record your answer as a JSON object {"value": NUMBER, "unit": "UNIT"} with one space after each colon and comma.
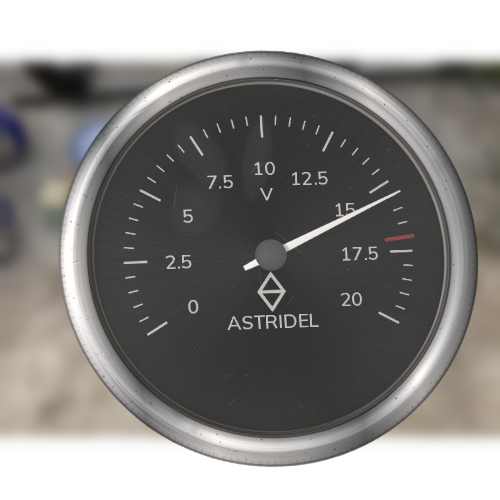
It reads {"value": 15.5, "unit": "V"}
